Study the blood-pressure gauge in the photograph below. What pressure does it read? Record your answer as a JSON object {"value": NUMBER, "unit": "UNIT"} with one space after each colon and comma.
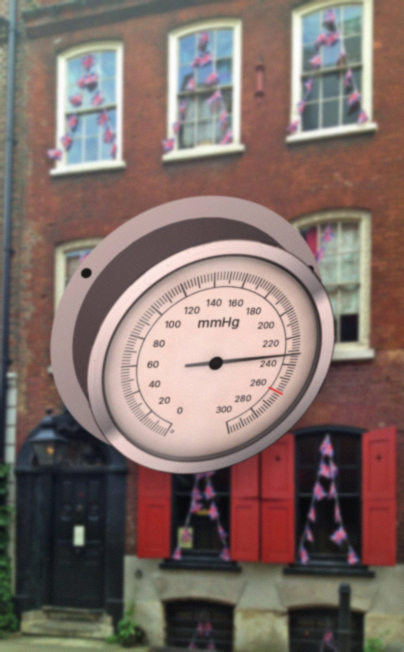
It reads {"value": 230, "unit": "mmHg"}
